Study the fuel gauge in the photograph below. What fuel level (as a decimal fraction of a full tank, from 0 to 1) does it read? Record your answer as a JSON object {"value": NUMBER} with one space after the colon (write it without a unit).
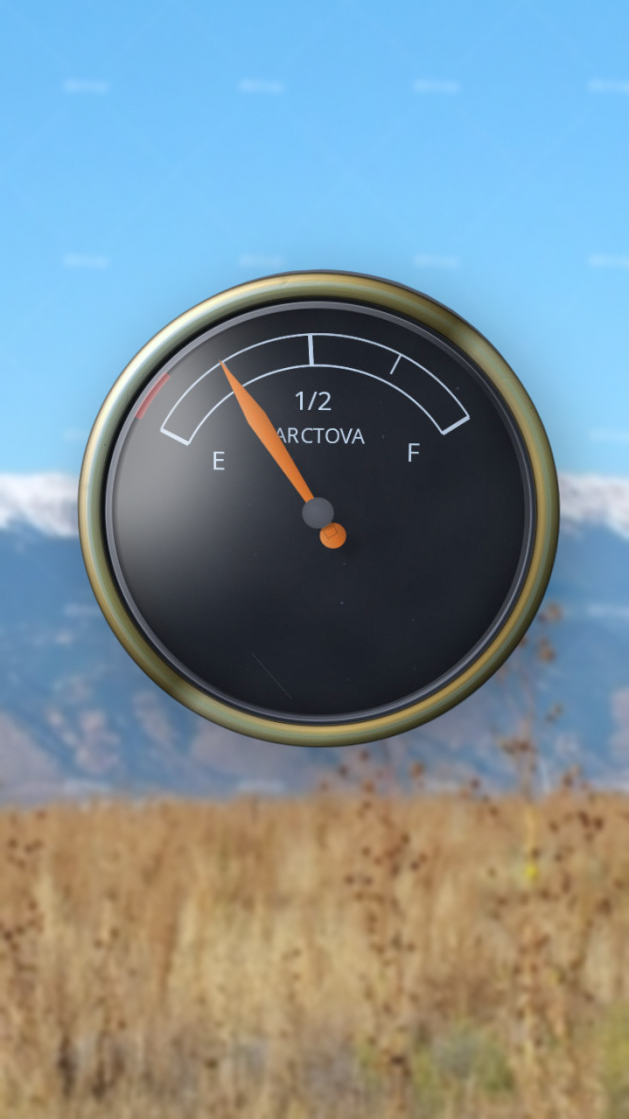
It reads {"value": 0.25}
